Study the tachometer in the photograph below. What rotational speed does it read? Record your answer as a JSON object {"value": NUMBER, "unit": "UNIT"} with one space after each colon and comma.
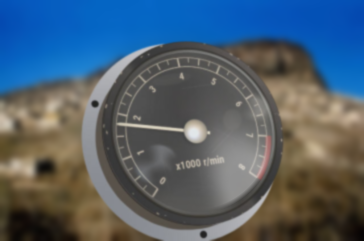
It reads {"value": 1750, "unit": "rpm"}
